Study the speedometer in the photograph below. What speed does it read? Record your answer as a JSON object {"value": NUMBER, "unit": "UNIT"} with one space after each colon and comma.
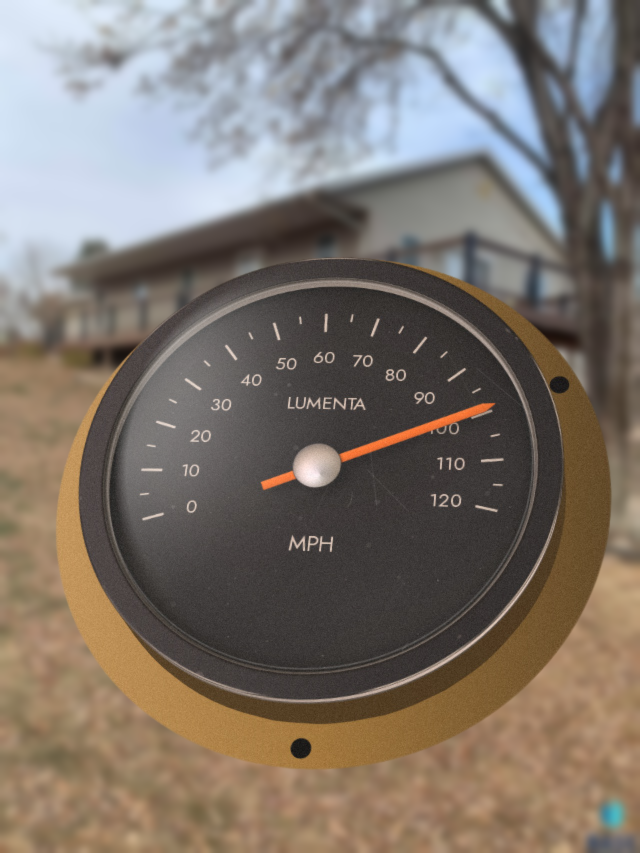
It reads {"value": 100, "unit": "mph"}
